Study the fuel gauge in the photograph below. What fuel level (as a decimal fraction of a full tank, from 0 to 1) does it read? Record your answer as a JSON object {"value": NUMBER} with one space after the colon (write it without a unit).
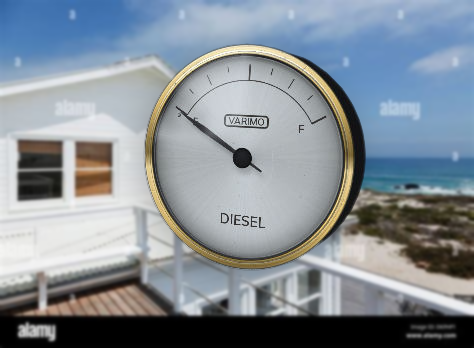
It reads {"value": 0}
